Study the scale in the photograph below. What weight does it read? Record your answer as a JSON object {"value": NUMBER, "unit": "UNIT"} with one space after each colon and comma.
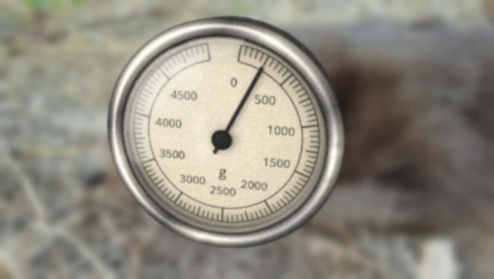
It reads {"value": 250, "unit": "g"}
